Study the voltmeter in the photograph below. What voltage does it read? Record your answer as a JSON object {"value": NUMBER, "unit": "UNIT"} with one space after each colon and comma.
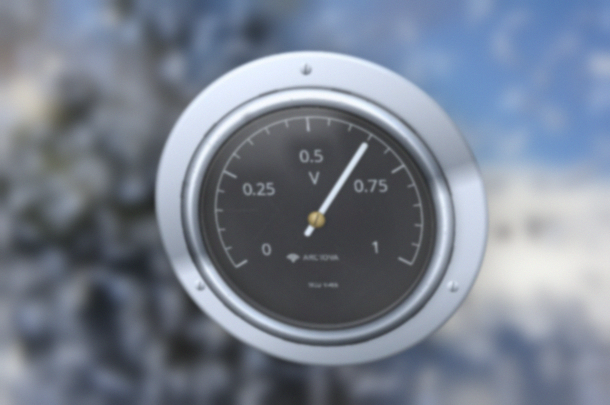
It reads {"value": 0.65, "unit": "V"}
